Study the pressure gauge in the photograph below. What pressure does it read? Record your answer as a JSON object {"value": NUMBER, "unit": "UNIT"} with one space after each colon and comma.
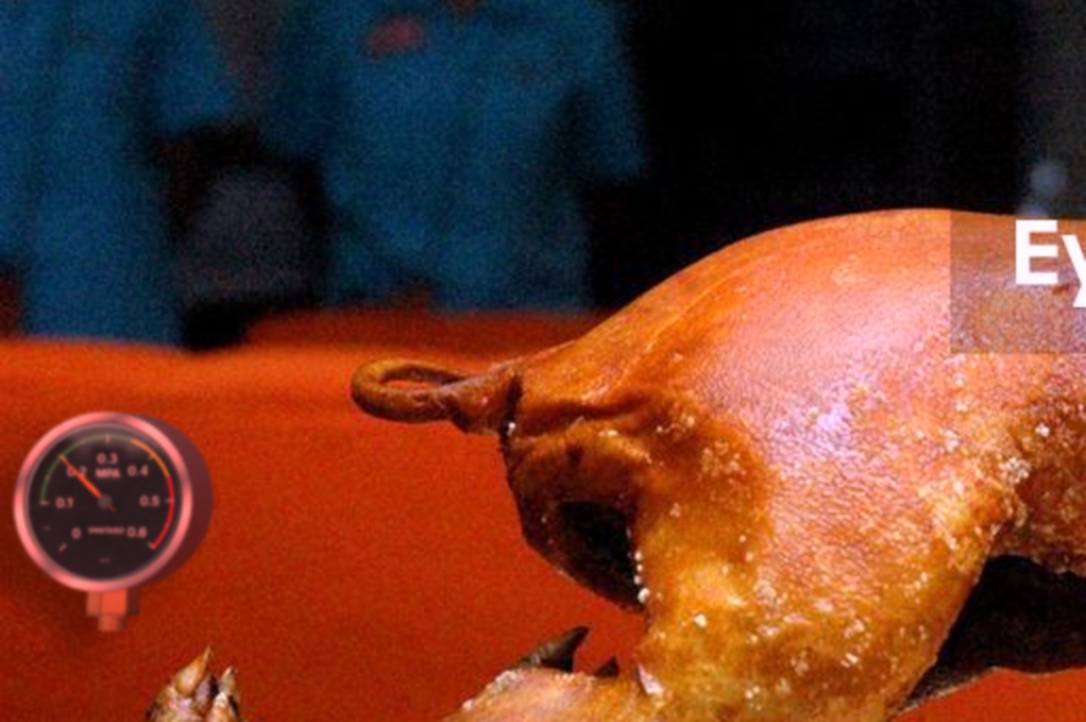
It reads {"value": 0.2, "unit": "MPa"}
